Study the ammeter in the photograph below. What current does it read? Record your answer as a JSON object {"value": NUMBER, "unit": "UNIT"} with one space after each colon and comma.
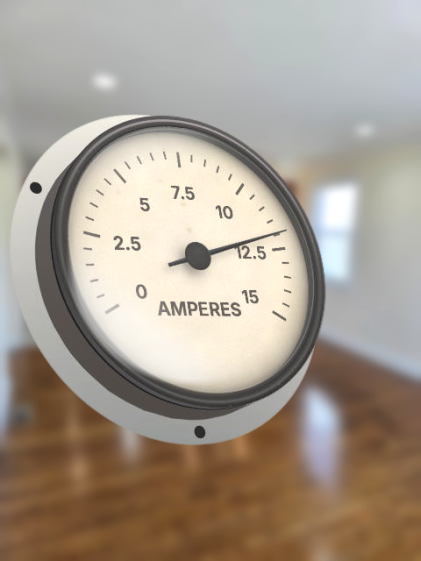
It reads {"value": 12, "unit": "A"}
